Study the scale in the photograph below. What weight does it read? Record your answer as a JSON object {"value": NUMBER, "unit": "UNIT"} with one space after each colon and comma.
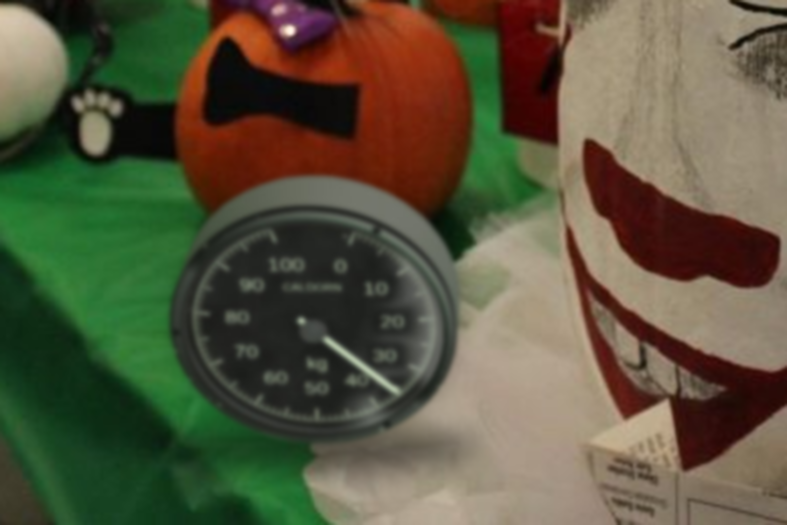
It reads {"value": 35, "unit": "kg"}
